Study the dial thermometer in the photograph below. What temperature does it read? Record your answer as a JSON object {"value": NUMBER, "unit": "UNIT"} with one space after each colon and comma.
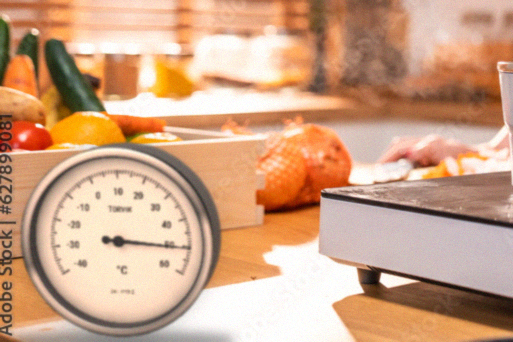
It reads {"value": 50, "unit": "°C"}
